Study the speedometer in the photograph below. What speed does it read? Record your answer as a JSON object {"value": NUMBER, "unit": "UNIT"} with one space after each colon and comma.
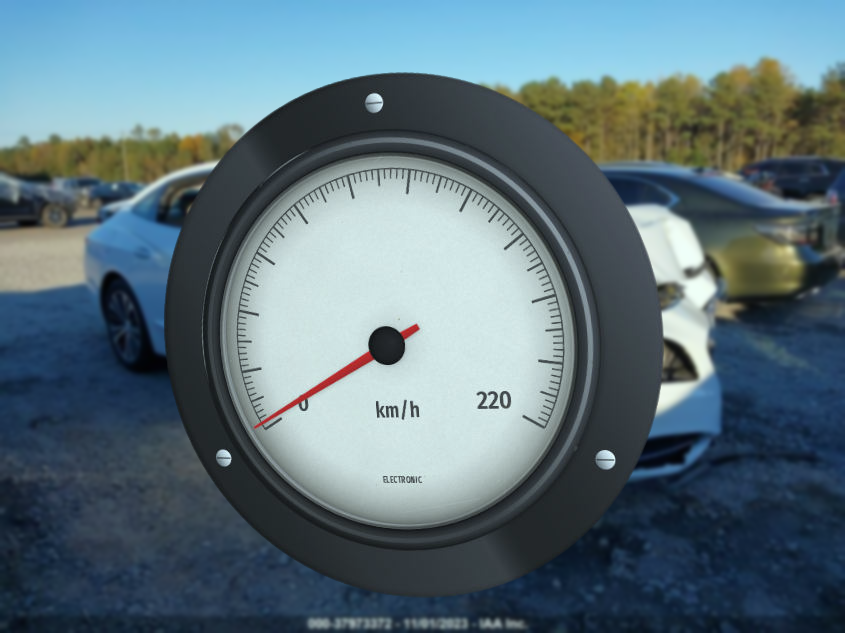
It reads {"value": 2, "unit": "km/h"}
